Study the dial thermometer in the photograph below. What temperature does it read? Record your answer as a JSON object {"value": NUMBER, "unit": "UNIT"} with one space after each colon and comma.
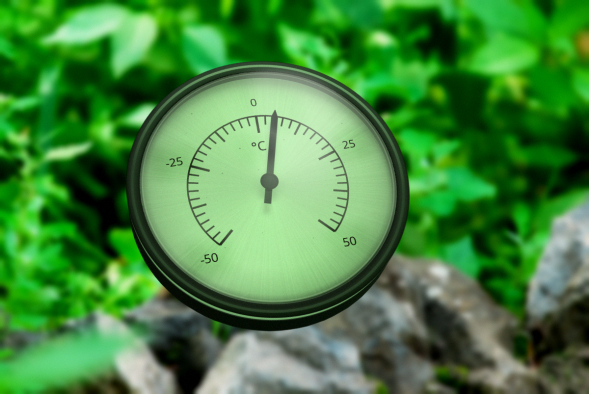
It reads {"value": 5, "unit": "°C"}
